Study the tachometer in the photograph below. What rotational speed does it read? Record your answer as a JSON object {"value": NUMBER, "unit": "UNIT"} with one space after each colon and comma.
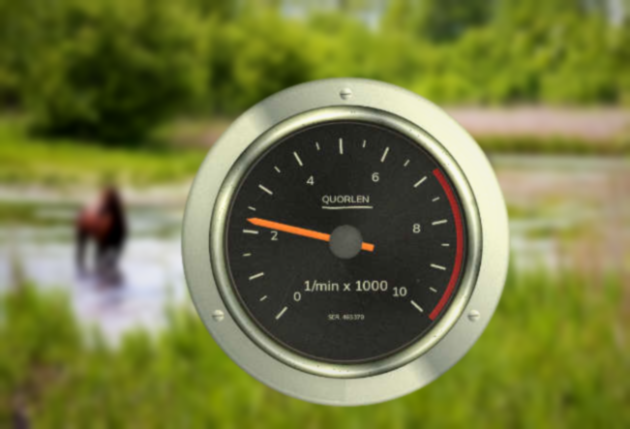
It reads {"value": 2250, "unit": "rpm"}
